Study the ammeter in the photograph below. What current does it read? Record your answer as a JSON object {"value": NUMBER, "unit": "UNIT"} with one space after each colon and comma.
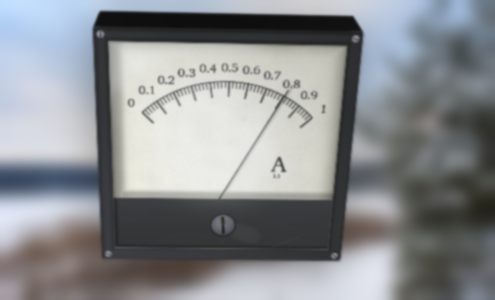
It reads {"value": 0.8, "unit": "A"}
